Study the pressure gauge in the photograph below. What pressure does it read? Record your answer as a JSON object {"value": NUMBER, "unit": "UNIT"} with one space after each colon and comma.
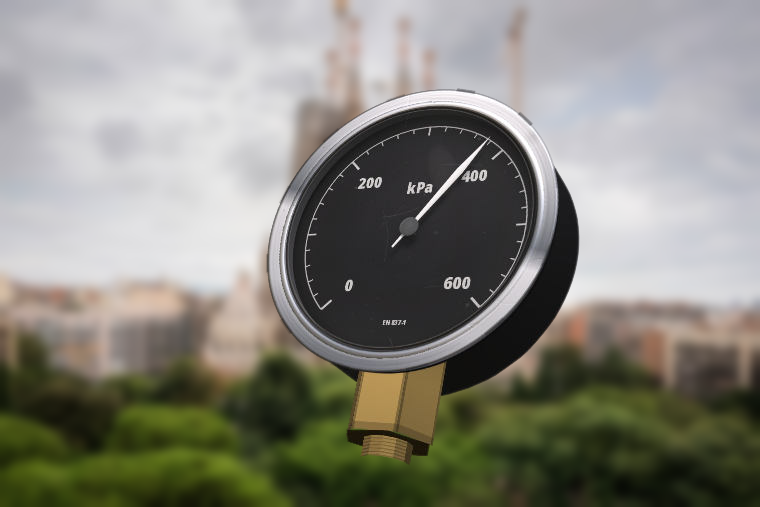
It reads {"value": 380, "unit": "kPa"}
